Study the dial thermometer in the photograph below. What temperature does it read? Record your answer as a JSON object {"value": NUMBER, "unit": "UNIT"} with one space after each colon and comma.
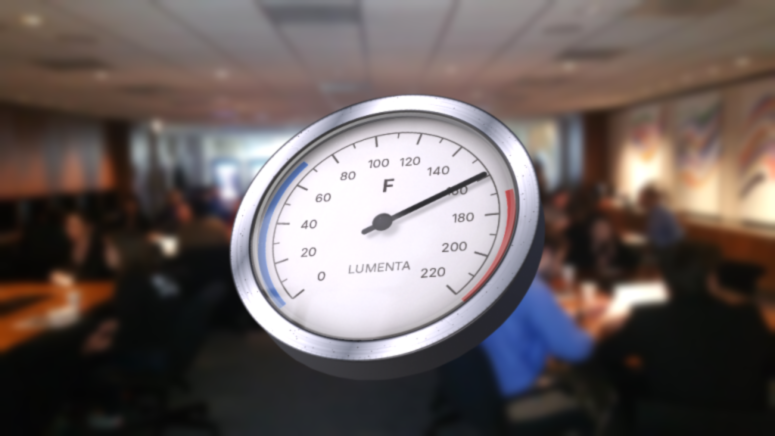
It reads {"value": 160, "unit": "°F"}
